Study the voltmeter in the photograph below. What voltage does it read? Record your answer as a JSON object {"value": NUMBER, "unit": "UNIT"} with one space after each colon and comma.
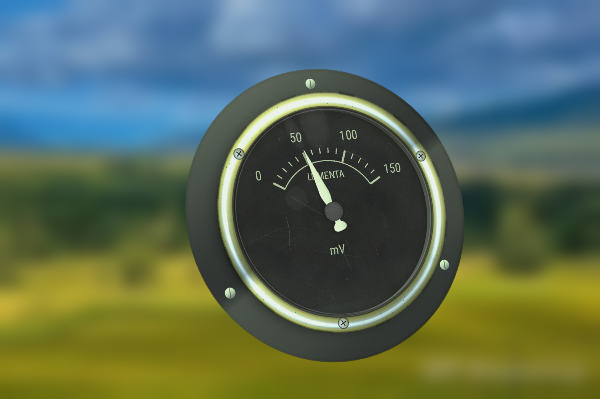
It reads {"value": 50, "unit": "mV"}
